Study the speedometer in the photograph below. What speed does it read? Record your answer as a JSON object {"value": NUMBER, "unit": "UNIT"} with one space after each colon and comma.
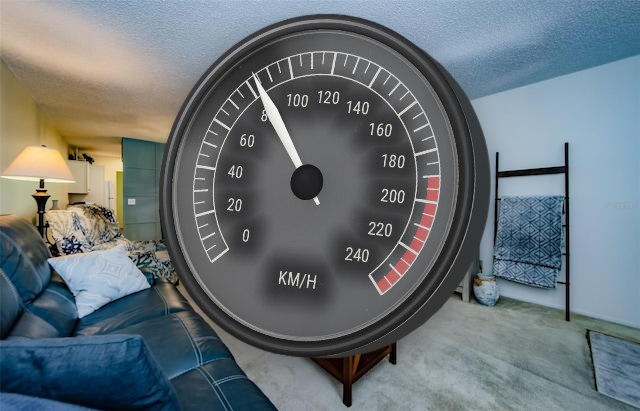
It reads {"value": 85, "unit": "km/h"}
